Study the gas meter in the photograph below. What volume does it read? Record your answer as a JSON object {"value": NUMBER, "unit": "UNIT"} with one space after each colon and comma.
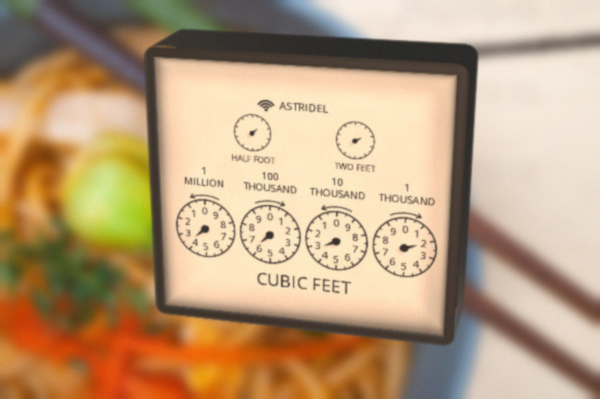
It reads {"value": 363200, "unit": "ft³"}
